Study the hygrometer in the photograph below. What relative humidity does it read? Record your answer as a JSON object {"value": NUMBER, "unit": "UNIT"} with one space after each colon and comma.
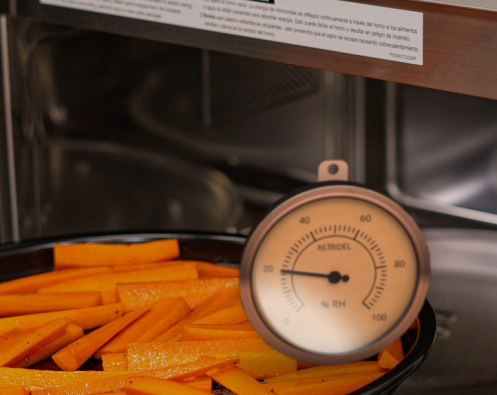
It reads {"value": 20, "unit": "%"}
